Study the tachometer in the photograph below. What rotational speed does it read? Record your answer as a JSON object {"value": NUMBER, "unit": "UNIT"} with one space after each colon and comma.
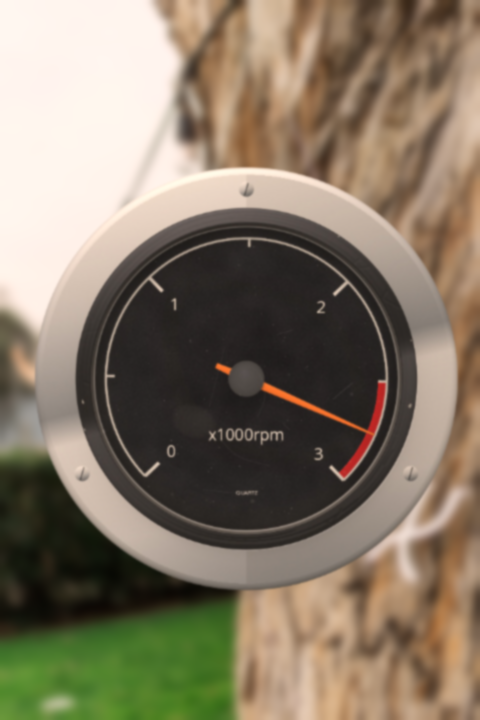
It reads {"value": 2750, "unit": "rpm"}
